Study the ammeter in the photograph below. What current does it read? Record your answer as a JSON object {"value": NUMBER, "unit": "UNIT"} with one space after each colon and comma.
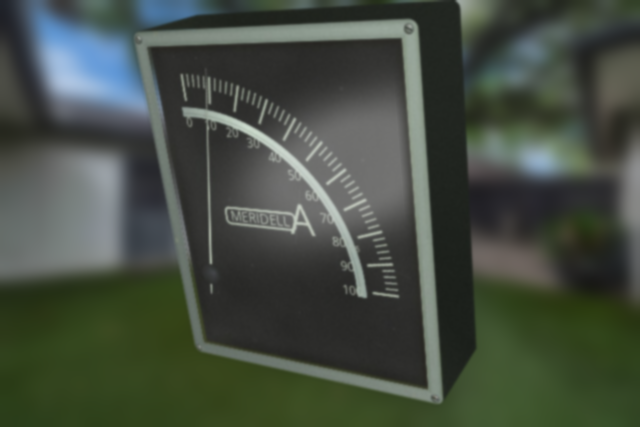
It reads {"value": 10, "unit": "A"}
